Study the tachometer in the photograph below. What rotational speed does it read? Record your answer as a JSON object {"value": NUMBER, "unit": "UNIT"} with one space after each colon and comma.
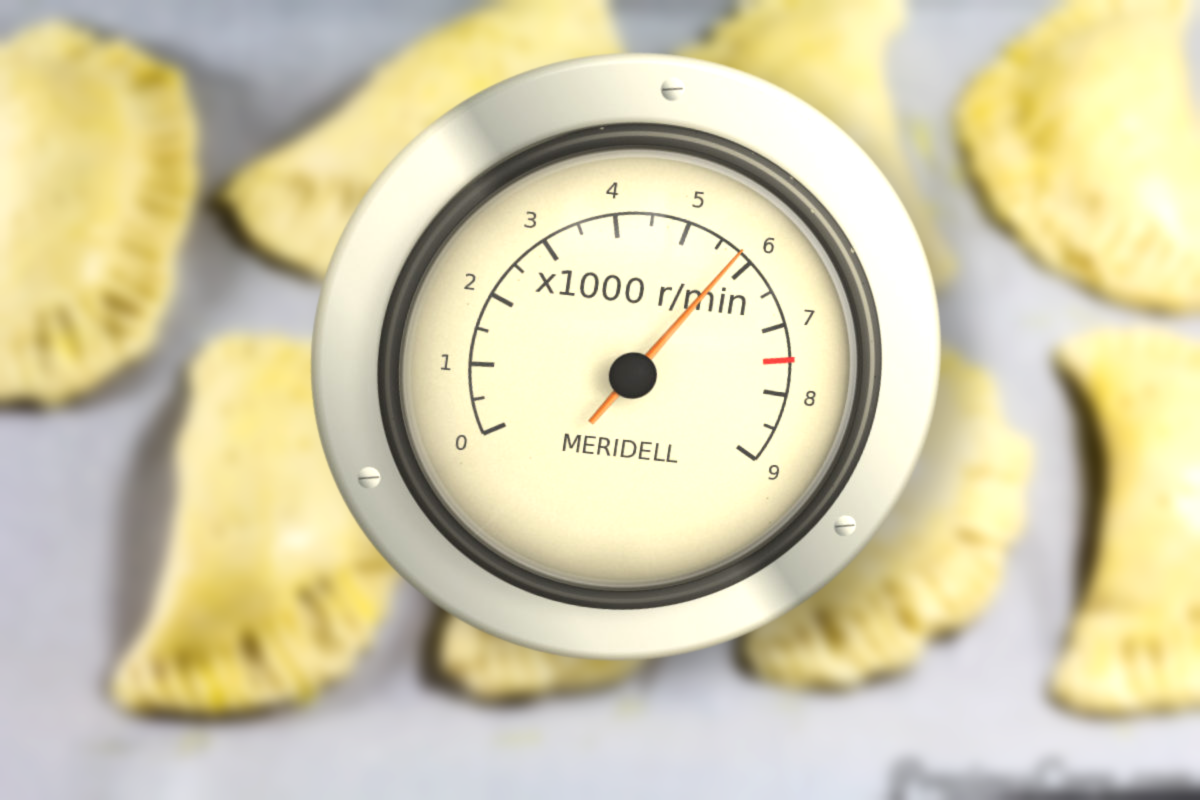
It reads {"value": 5750, "unit": "rpm"}
